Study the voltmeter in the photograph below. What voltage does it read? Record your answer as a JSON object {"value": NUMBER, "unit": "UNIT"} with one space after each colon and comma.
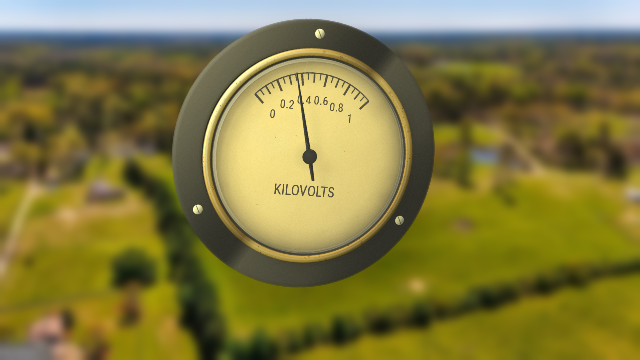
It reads {"value": 0.35, "unit": "kV"}
